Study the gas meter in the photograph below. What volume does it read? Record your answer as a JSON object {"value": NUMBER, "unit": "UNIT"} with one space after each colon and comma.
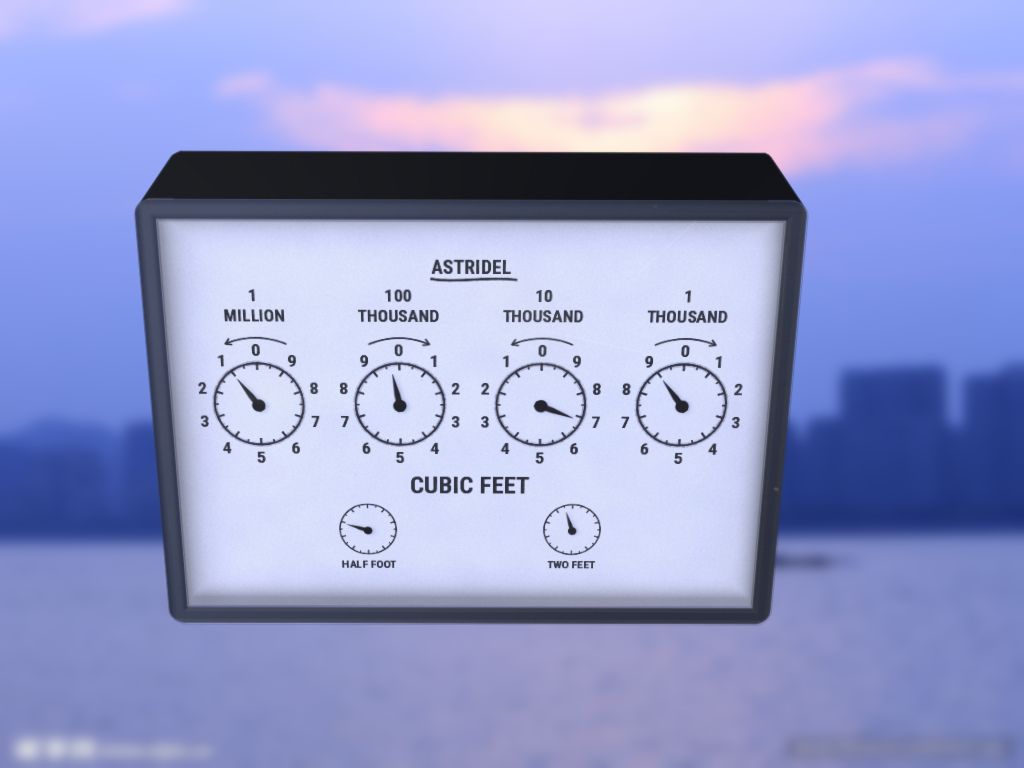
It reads {"value": 96900, "unit": "ft³"}
